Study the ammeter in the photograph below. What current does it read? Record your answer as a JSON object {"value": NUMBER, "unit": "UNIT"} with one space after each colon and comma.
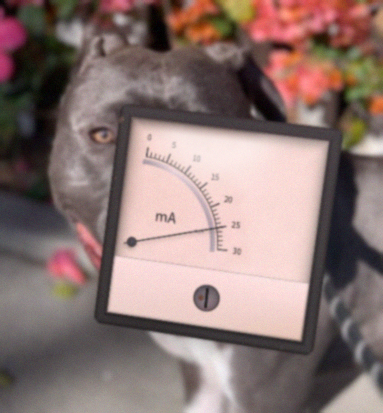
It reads {"value": 25, "unit": "mA"}
